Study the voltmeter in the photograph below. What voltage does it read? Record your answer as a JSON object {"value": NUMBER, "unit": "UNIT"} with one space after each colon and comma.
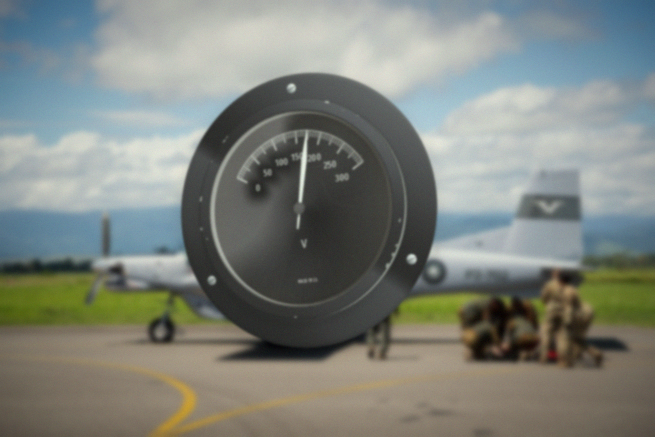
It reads {"value": 175, "unit": "V"}
